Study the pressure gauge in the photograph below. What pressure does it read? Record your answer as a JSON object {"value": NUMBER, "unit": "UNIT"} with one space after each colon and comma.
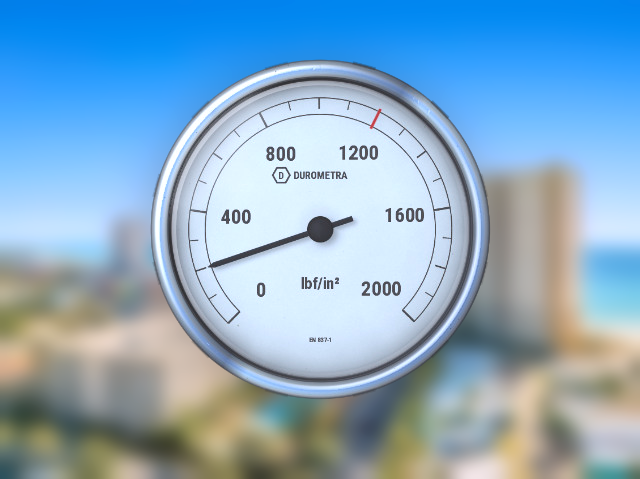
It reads {"value": 200, "unit": "psi"}
